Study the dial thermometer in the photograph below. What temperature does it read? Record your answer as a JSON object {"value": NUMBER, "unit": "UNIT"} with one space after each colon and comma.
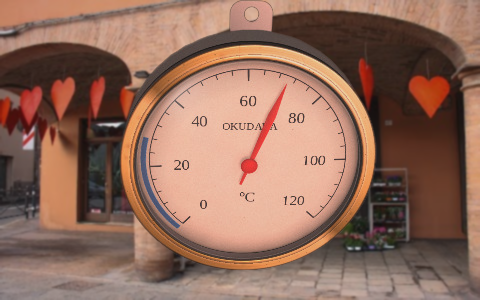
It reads {"value": 70, "unit": "°C"}
